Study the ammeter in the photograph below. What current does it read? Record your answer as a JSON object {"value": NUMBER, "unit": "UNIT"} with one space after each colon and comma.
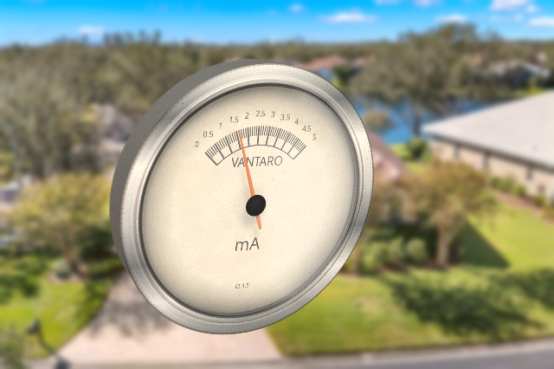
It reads {"value": 1.5, "unit": "mA"}
